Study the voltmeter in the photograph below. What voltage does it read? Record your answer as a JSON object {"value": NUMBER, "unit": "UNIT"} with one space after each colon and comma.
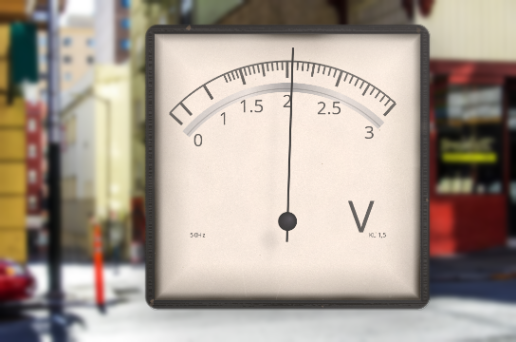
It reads {"value": 2.05, "unit": "V"}
